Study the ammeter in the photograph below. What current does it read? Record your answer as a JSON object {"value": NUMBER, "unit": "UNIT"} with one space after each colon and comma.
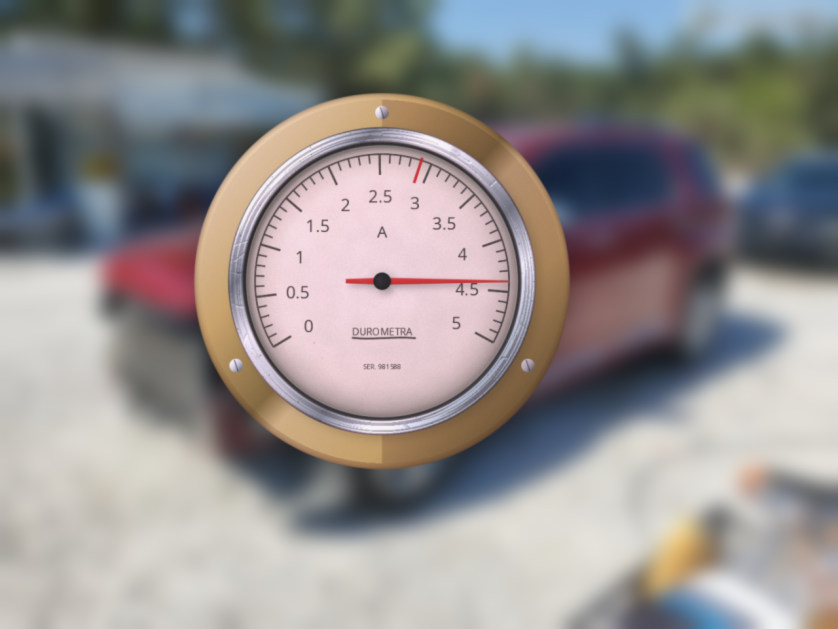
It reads {"value": 4.4, "unit": "A"}
